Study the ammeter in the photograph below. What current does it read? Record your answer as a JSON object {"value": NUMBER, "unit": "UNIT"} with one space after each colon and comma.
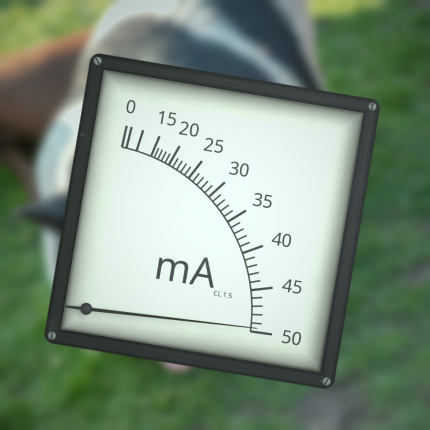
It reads {"value": 49.5, "unit": "mA"}
